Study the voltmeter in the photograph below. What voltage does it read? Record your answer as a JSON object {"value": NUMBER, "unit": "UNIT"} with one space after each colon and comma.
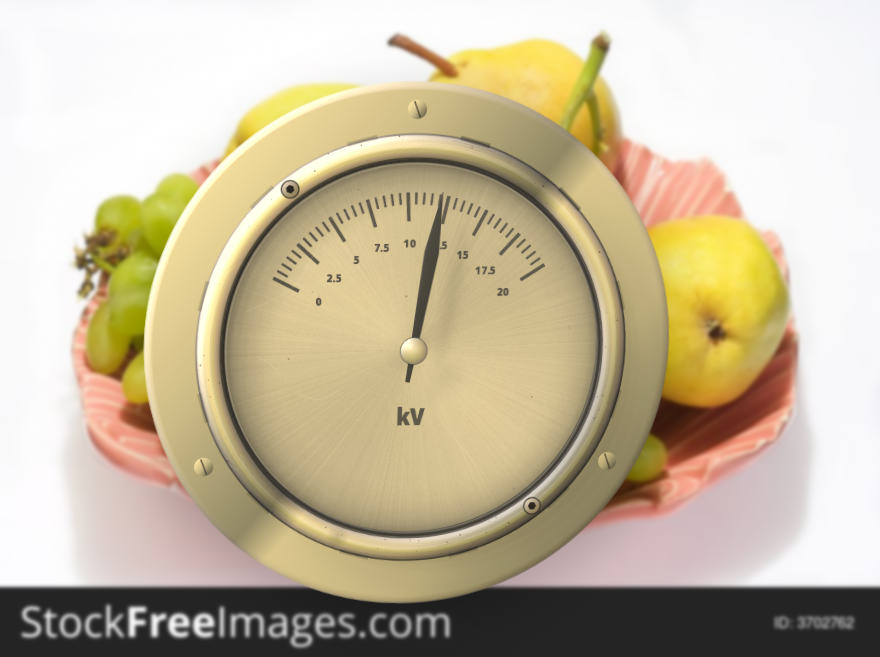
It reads {"value": 12, "unit": "kV"}
